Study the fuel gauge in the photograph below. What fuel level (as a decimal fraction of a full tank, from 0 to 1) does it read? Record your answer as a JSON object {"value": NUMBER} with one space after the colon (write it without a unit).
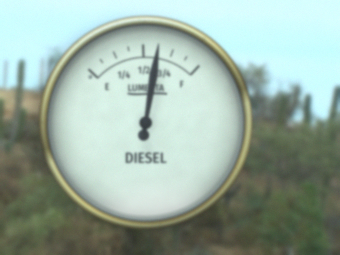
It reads {"value": 0.625}
